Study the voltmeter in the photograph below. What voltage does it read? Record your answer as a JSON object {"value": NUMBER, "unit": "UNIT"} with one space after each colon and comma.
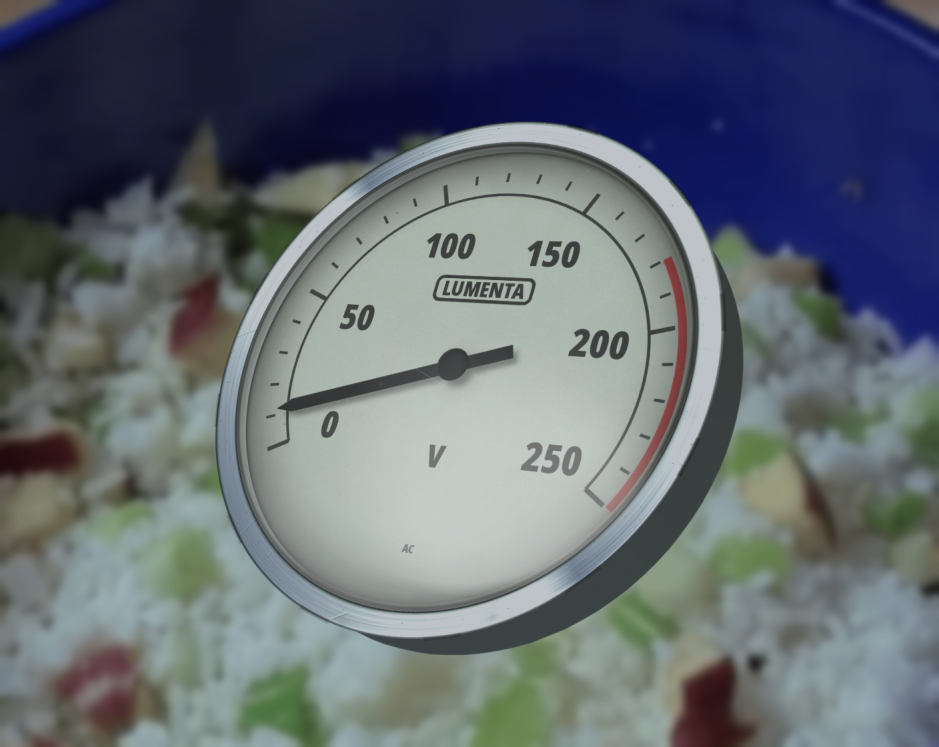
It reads {"value": 10, "unit": "V"}
